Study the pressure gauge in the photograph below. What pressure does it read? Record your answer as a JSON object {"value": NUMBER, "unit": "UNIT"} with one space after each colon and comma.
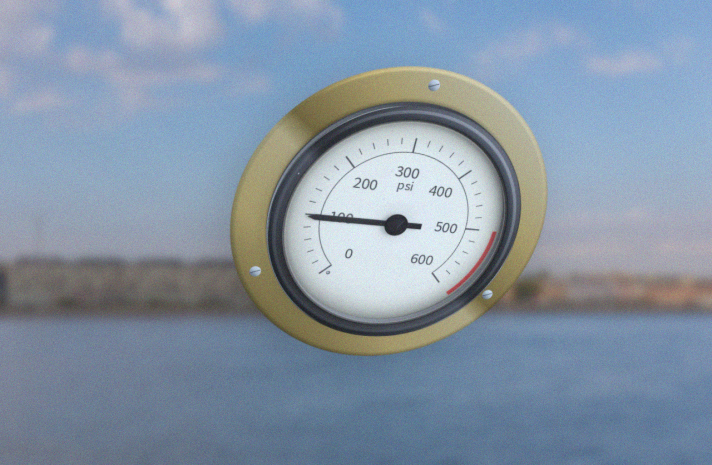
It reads {"value": 100, "unit": "psi"}
